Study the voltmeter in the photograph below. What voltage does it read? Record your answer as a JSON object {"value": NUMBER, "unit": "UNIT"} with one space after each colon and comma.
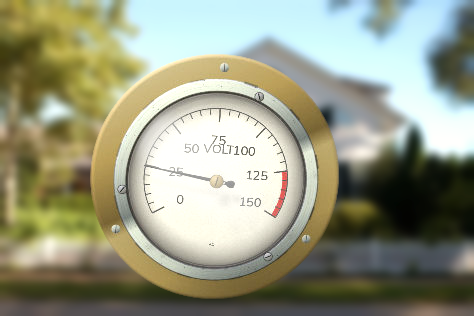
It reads {"value": 25, "unit": "V"}
